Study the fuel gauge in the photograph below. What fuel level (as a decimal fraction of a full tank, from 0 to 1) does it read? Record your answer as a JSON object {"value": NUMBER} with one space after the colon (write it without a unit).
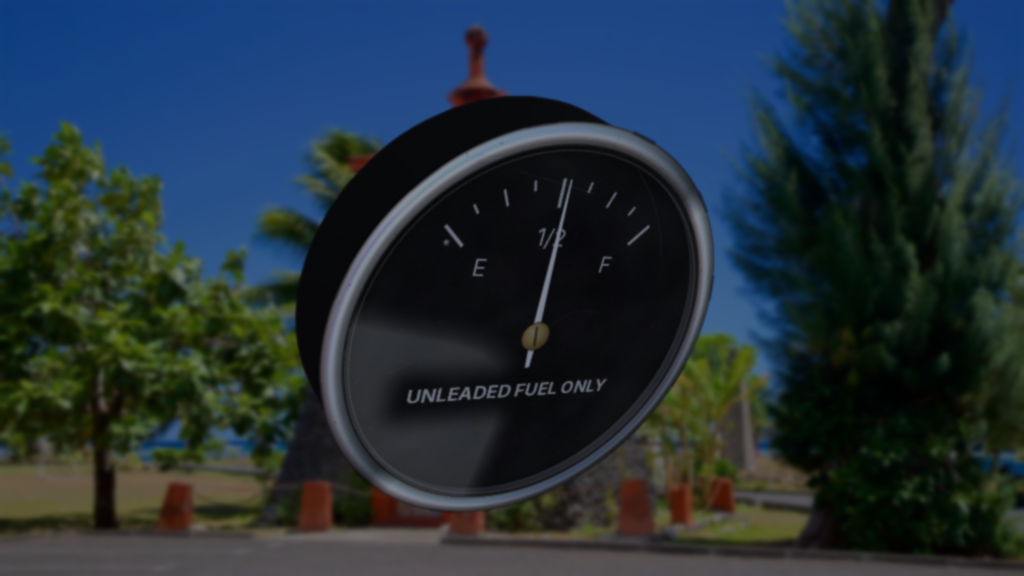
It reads {"value": 0.5}
